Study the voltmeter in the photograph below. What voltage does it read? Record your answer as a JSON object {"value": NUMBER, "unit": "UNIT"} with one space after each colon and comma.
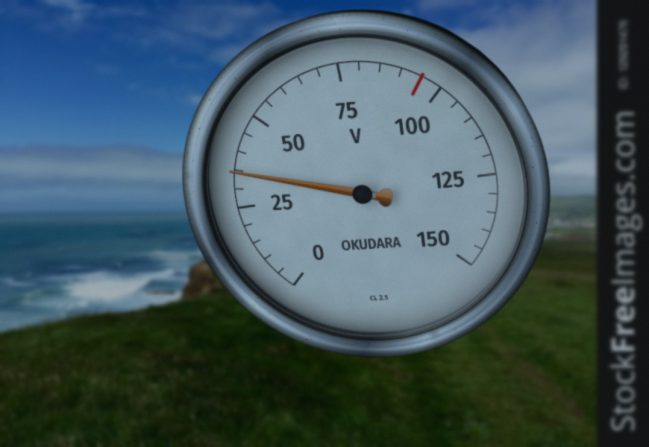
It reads {"value": 35, "unit": "V"}
